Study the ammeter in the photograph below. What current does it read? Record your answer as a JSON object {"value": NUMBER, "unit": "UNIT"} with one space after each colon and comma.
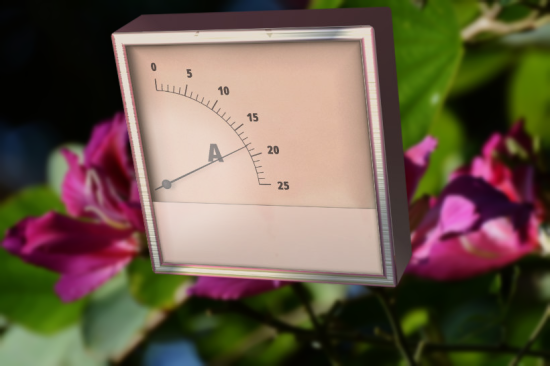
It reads {"value": 18, "unit": "A"}
